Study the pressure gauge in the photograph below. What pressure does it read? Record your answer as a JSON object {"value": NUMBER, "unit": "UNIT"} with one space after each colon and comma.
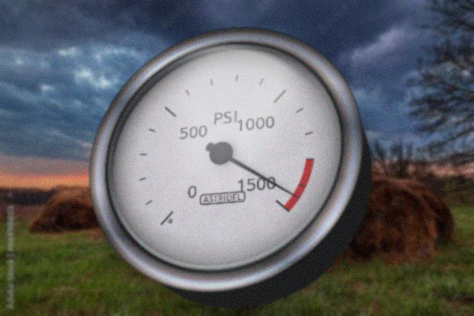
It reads {"value": 1450, "unit": "psi"}
